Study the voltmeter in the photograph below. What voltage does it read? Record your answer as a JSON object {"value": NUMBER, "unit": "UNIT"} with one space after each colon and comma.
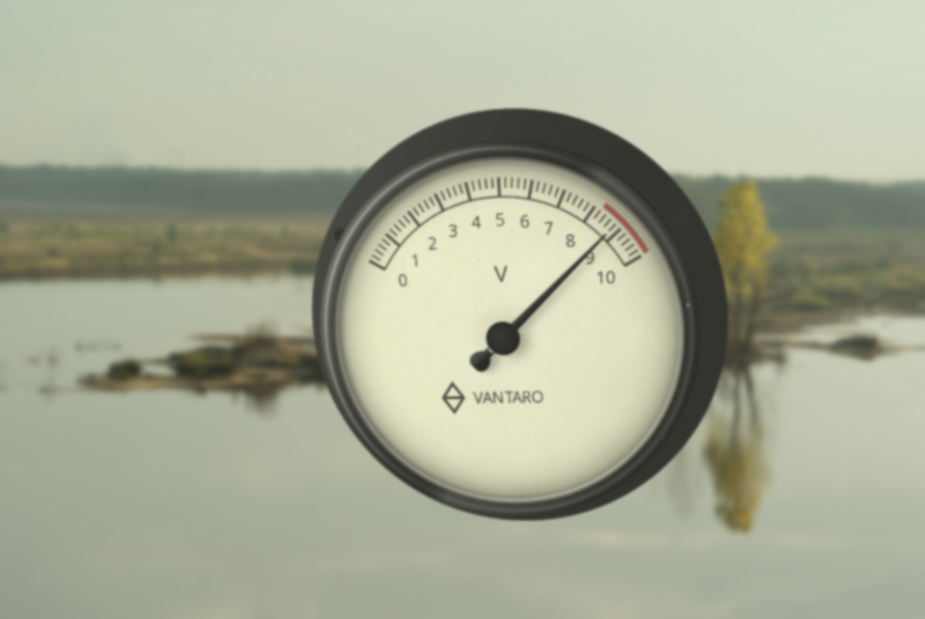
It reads {"value": 8.8, "unit": "V"}
